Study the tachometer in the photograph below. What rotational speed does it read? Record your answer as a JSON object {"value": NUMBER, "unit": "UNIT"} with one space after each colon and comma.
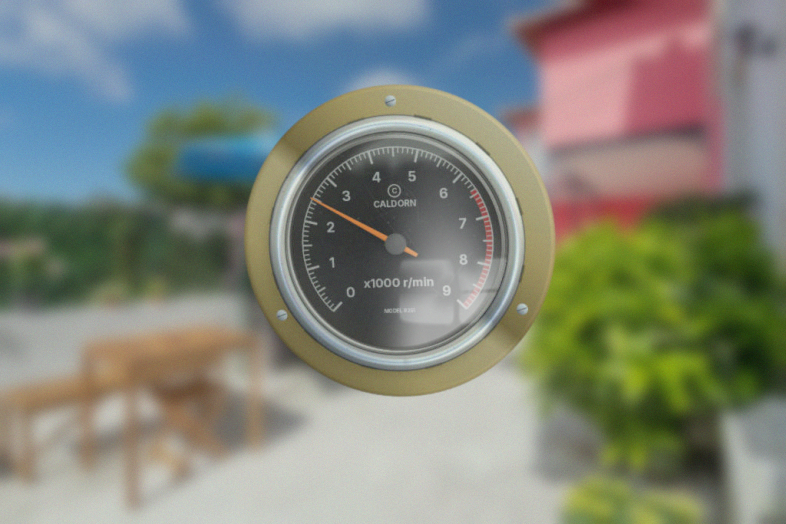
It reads {"value": 2500, "unit": "rpm"}
